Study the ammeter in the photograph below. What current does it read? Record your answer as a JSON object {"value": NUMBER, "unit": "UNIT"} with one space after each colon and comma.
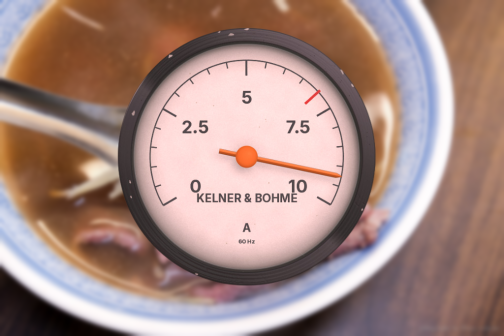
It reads {"value": 9.25, "unit": "A"}
